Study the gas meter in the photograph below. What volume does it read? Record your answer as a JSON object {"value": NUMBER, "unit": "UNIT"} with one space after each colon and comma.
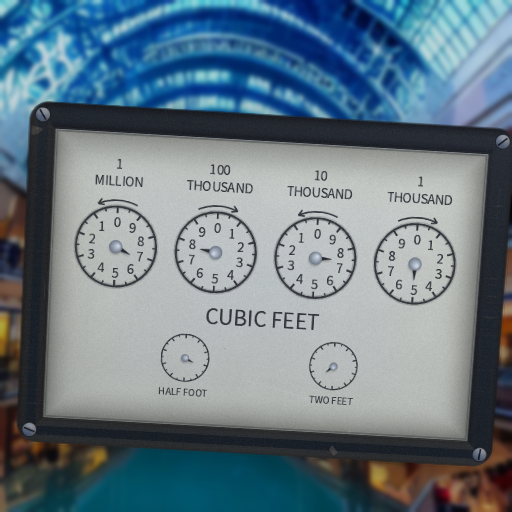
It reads {"value": 677500, "unit": "ft³"}
